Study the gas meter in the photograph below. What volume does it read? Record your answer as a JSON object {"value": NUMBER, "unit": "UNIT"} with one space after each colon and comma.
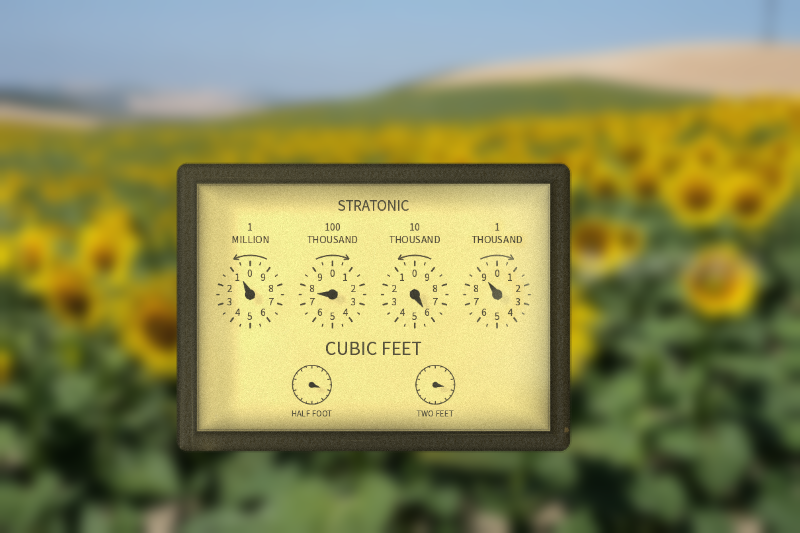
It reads {"value": 75900, "unit": "ft³"}
